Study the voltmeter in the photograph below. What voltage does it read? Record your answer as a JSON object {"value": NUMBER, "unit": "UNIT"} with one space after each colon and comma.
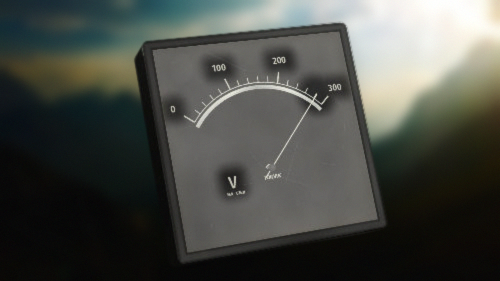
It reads {"value": 280, "unit": "V"}
